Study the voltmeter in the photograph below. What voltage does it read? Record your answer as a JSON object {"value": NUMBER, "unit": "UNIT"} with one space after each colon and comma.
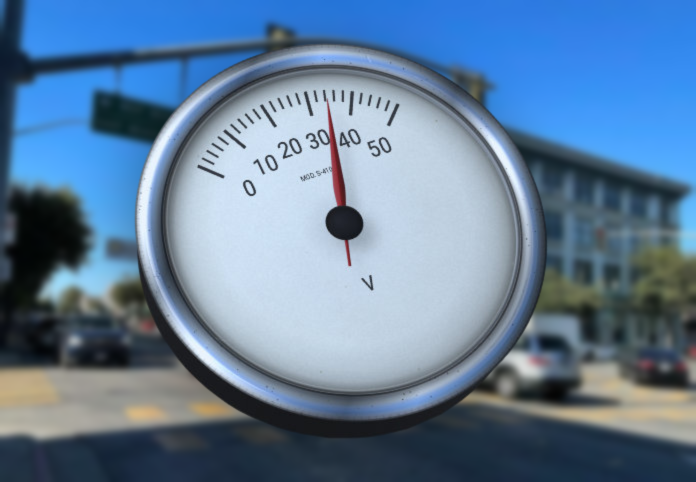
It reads {"value": 34, "unit": "V"}
